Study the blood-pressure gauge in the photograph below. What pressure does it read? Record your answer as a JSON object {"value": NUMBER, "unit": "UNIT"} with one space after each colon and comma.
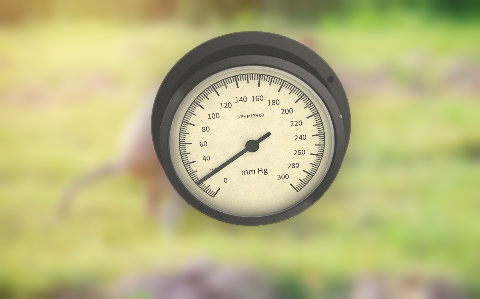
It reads {"value": 20, "unit": "mmHg"}
